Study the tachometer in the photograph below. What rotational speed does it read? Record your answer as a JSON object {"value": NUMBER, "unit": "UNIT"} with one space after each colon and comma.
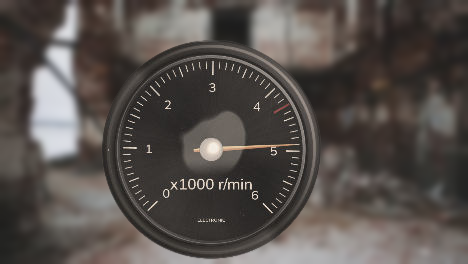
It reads {"value": 4900, "unit": "rpm"}
